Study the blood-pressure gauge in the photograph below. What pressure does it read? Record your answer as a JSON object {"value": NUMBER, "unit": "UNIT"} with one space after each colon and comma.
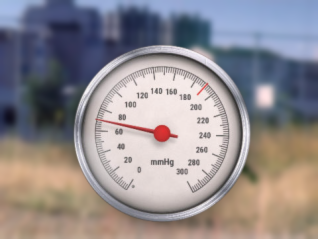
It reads {"value": 70, "unit": "mmHg"}
